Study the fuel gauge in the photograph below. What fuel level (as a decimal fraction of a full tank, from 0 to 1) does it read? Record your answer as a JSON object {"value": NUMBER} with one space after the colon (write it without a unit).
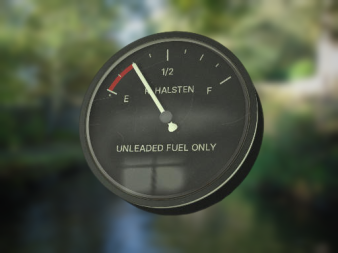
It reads {"value": 0.25}
